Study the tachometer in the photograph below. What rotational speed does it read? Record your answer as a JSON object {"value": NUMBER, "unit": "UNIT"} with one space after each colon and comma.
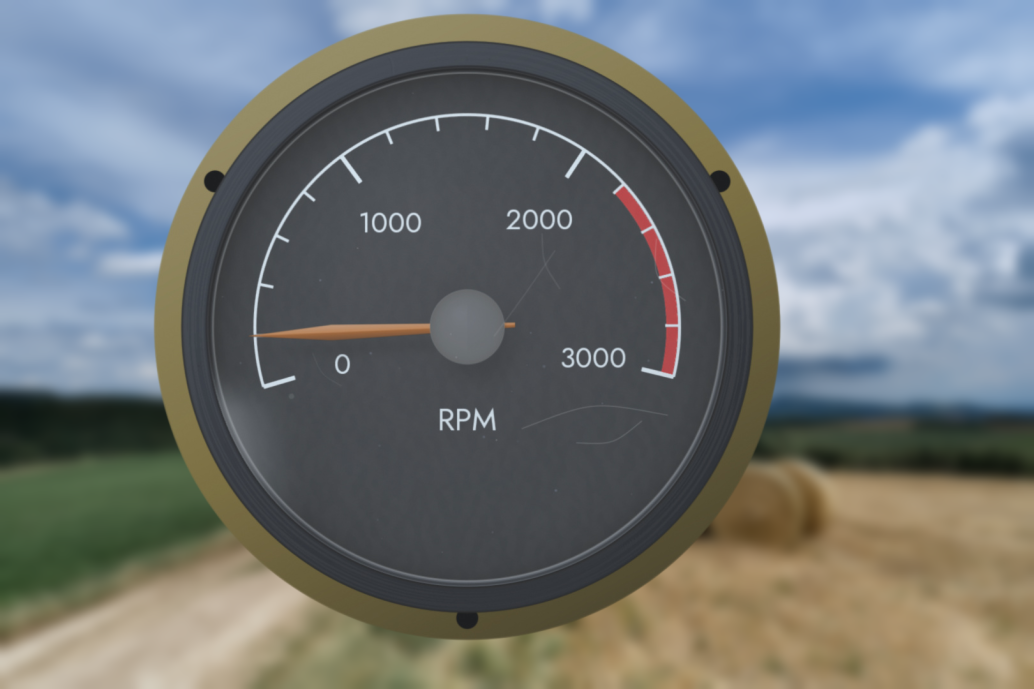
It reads {"value": 200, "unit": "rpm"}
